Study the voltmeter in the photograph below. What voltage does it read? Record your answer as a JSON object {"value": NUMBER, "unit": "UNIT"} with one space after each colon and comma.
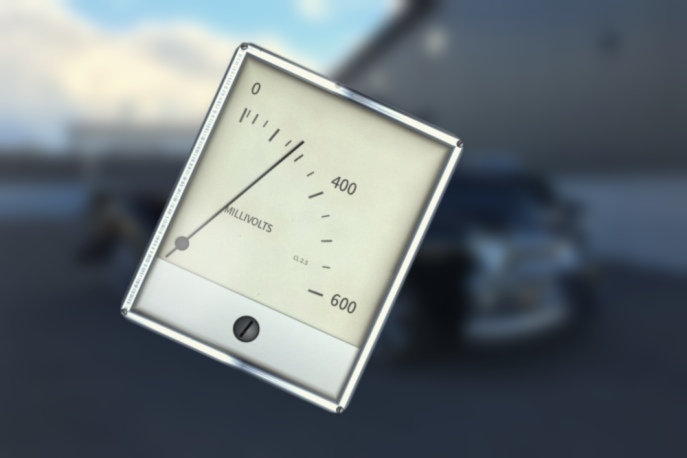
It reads {"value": 275, "unit": "mV"}
